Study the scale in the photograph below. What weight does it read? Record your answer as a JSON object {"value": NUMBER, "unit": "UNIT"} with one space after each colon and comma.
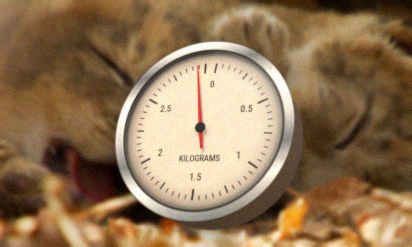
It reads {"value": 2.95, "unit": "kg"}
